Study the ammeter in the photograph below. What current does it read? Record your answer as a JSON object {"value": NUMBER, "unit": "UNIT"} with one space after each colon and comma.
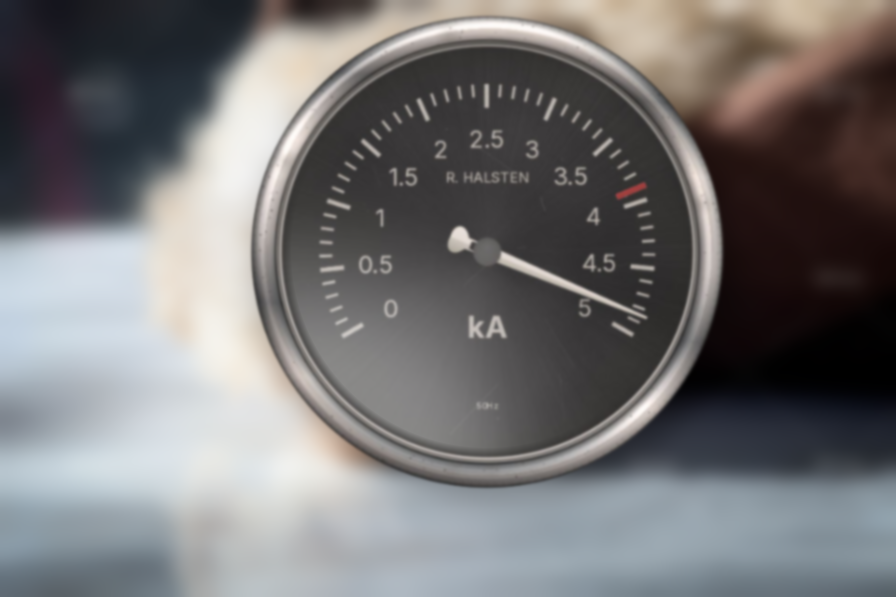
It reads {"value": 4.85, "unit": "kA"}
